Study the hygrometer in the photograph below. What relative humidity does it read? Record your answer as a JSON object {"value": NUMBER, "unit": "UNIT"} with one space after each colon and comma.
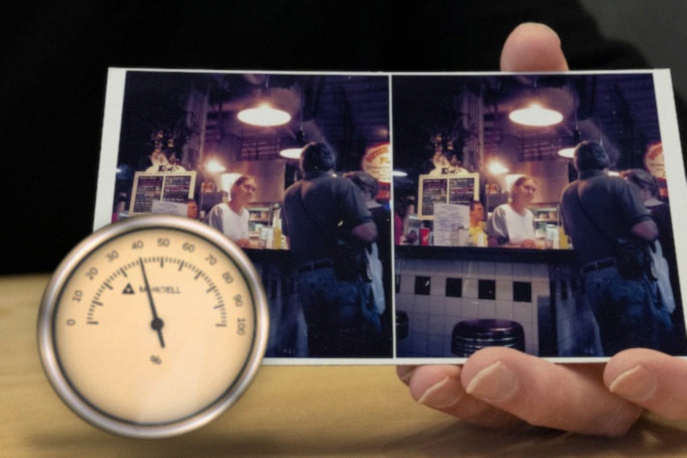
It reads {"value": 40, "unit": "%"}
